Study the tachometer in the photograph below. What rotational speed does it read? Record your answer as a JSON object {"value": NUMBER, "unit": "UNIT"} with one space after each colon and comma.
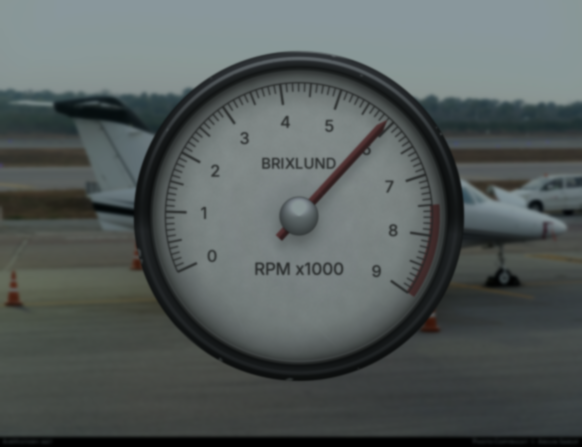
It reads {"value": 5900, "unit": "rpm"}
